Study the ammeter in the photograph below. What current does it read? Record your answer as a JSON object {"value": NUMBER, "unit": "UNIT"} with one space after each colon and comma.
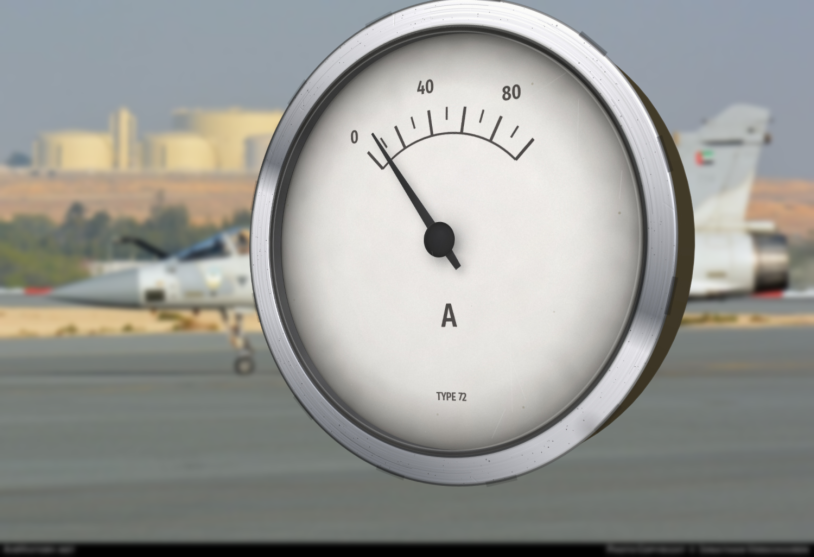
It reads {"value": 10, "unit": "A"}
